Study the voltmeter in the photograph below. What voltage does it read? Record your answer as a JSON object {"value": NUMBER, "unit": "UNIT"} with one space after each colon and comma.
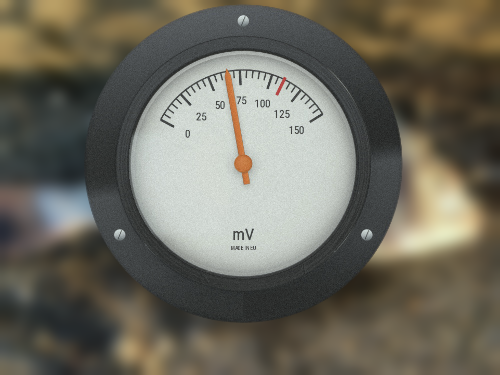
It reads {"value": 65, "unit": "mV"}
